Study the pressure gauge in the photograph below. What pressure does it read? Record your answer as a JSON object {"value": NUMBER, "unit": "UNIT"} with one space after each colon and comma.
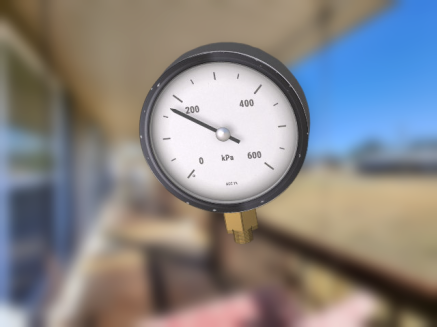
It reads {"value": 175, "unit": "kPa"}
